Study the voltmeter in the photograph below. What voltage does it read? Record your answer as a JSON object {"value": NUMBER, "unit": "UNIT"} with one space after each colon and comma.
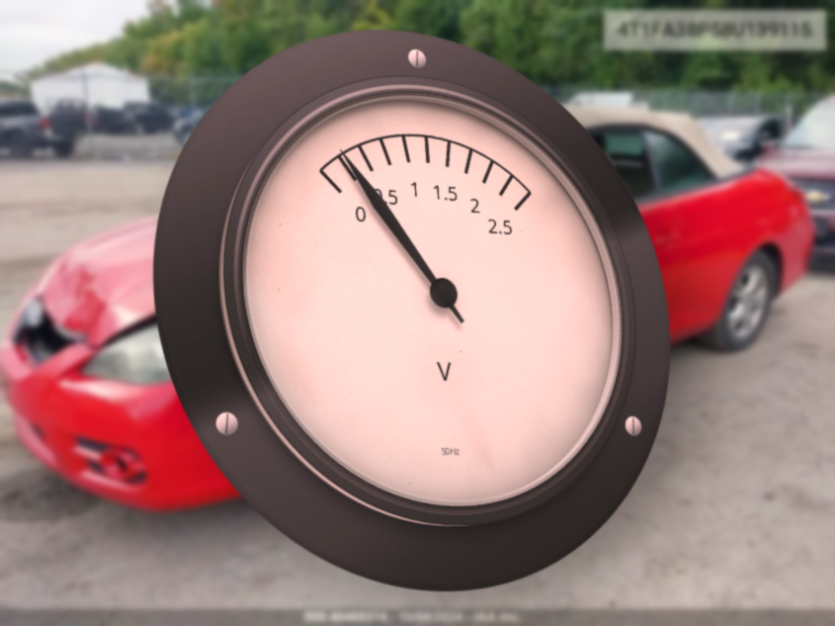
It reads {"value": 0.25, "unit": "V"}
